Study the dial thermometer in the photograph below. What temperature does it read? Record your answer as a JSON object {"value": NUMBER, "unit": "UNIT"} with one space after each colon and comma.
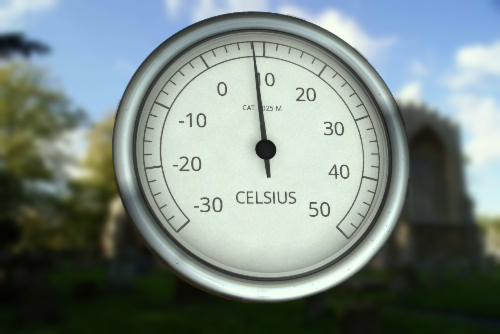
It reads {"value": 8, "unit": "°C"}
